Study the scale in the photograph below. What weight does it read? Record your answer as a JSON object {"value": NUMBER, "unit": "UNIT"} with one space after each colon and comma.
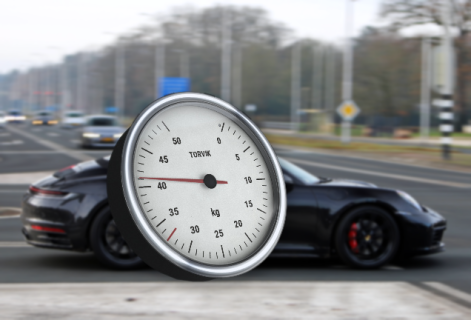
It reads {"value": 41, "unit": "kg"}
